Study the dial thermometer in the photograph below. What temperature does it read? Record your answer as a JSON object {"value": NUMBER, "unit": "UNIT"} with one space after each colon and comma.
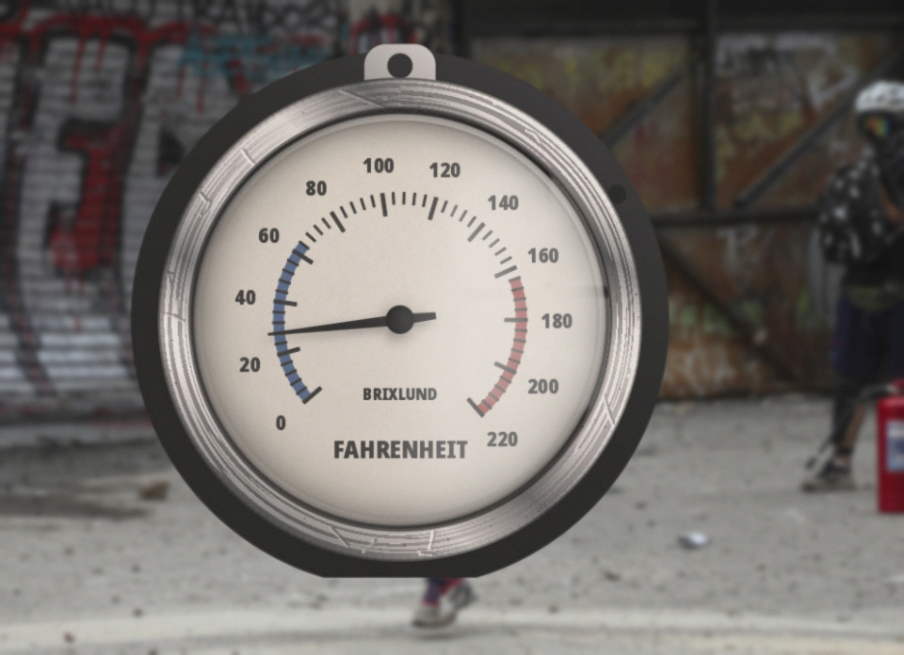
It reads {"value": 28, "unit": "°F"}
